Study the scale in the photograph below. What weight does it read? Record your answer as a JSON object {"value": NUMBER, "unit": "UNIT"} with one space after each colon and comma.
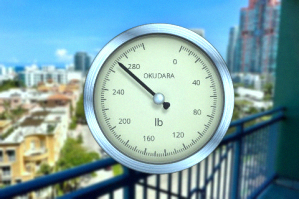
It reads {"value": 270, "unit": "lb"}
